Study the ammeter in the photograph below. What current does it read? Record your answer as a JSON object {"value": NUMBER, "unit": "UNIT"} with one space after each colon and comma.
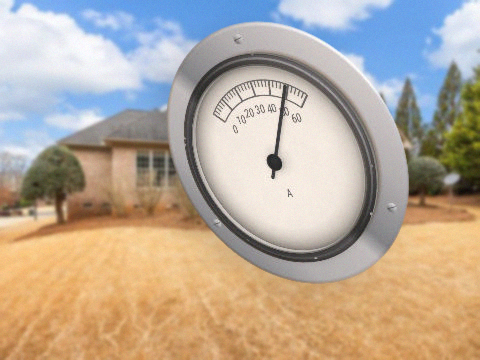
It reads {"value": 50, "unit": "A"}
